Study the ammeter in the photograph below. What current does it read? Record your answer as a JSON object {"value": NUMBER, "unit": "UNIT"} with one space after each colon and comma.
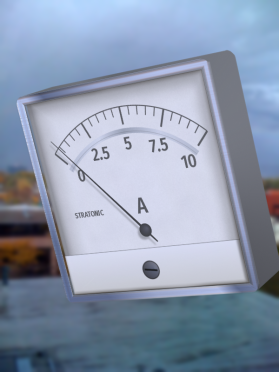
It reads {"value": 0.5, "unit": "A"}
